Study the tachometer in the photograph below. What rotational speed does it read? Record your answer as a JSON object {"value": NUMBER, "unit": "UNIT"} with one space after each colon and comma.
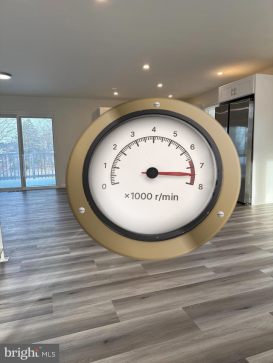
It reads {"value": 7500, "unit": "rpm"}
